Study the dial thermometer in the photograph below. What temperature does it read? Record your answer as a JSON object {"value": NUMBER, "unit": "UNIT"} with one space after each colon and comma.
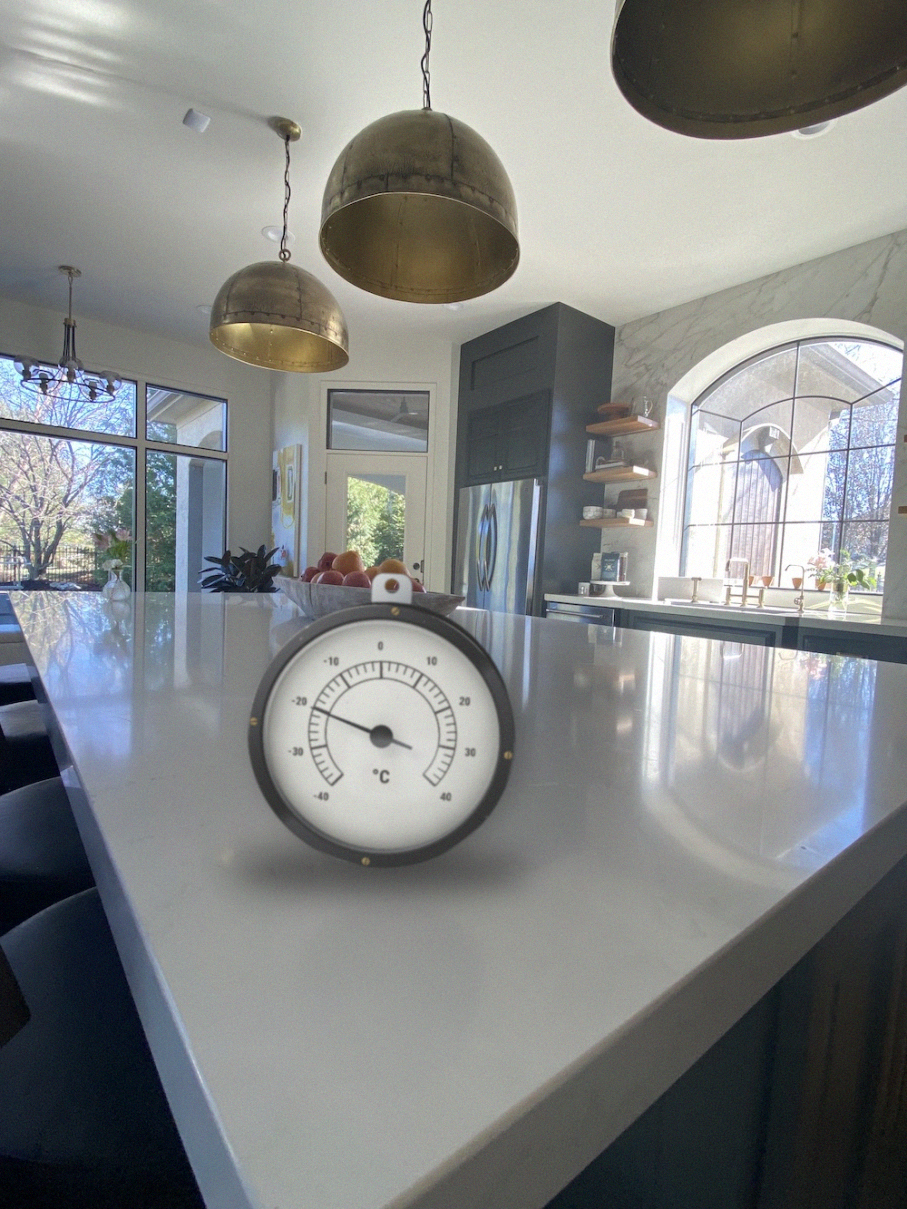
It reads {"value": -20, "unit": "°C"}
